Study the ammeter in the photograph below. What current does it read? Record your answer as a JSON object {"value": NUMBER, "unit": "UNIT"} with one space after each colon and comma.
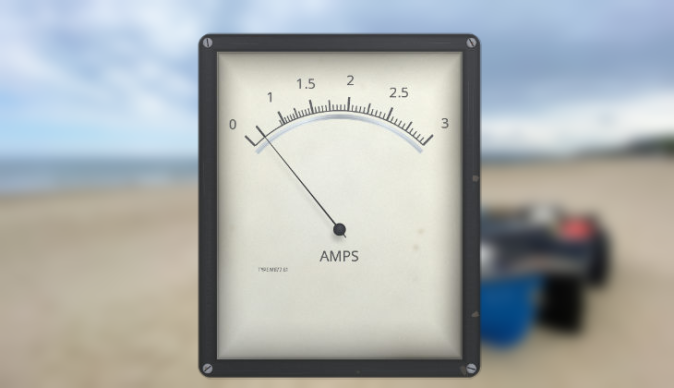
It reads {"value": 0.5, "unit": "A"}
